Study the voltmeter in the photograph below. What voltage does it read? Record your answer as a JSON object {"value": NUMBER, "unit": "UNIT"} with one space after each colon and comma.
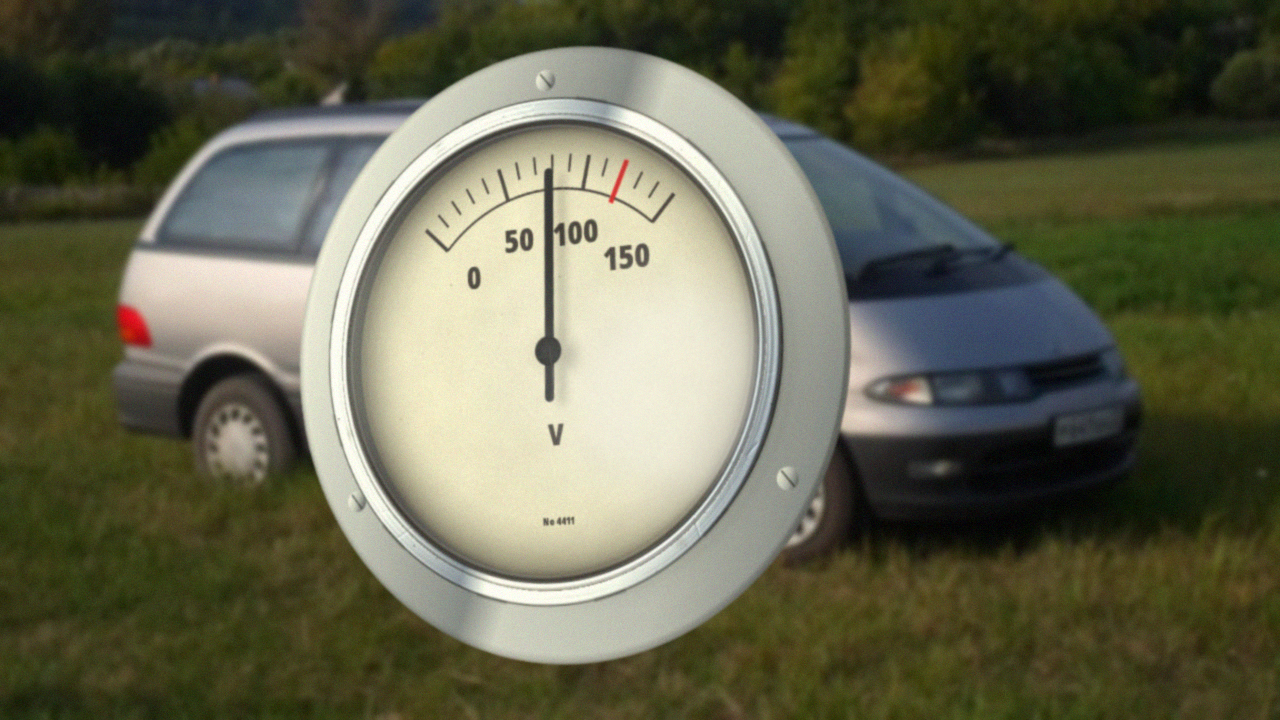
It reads {"value": 80, "unit": "V"}
